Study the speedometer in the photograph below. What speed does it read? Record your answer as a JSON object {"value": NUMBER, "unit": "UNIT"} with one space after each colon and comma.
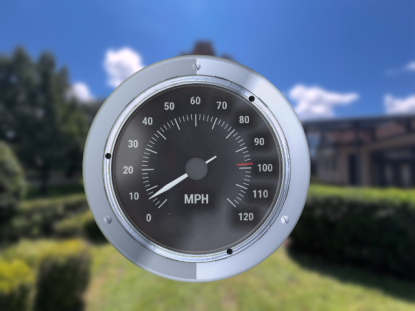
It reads {"value": 6, "unit": "mph"}
